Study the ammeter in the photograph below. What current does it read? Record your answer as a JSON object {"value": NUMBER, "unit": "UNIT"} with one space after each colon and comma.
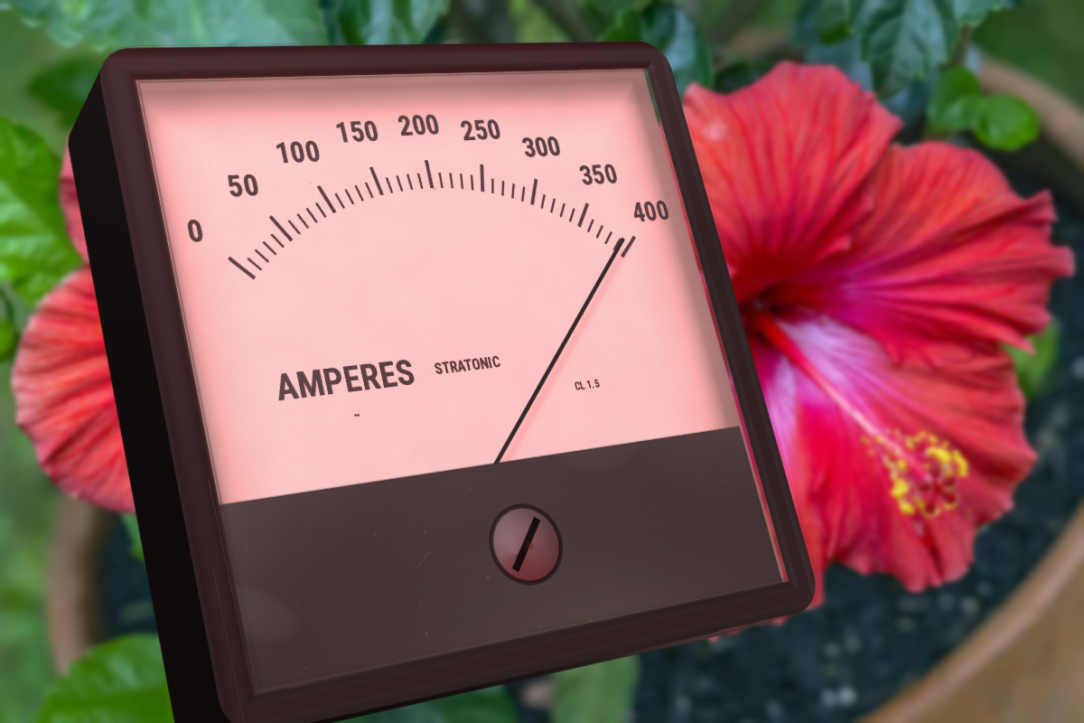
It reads {"value": 390, "unit": "A"}
